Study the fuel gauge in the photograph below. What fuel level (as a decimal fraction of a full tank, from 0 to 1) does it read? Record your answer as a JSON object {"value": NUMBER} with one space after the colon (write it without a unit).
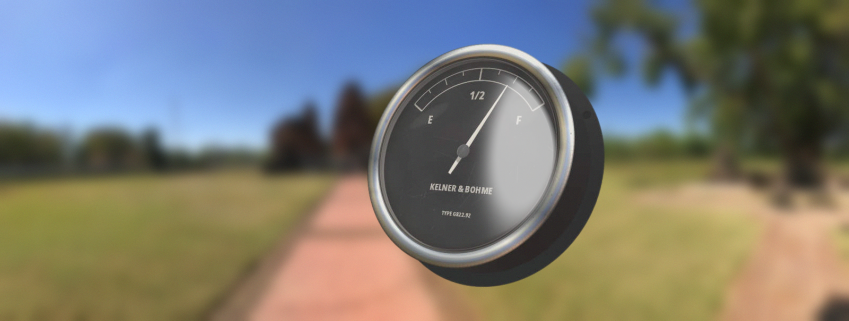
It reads {"value": 0.75}
